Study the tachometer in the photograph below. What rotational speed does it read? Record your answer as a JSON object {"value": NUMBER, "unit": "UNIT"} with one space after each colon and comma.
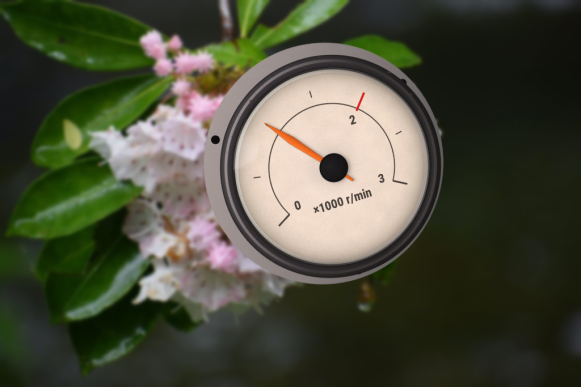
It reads {"value": 1000, "unit": "rpm"}
